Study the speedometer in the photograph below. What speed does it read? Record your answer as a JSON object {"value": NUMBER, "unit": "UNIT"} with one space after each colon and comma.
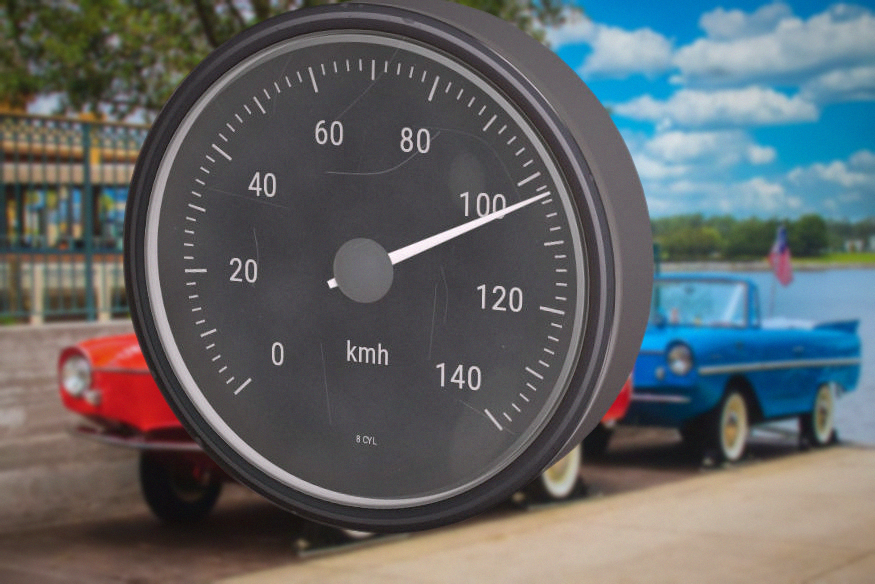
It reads {"value": 103, "unit": "km/h"}
